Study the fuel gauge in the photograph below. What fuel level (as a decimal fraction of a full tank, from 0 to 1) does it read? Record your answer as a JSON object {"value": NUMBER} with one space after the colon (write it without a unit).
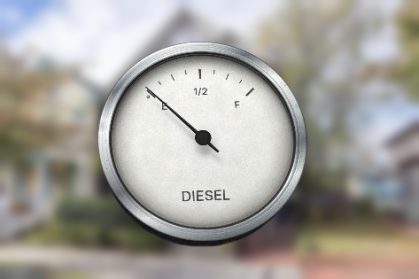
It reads {"value": 0}
